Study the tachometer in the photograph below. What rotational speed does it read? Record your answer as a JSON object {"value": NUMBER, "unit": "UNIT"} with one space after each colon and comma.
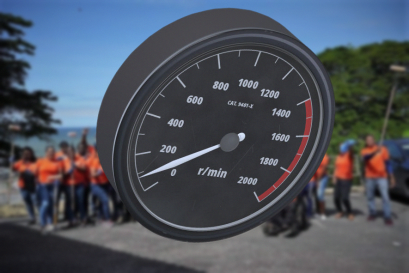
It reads {"value": 100, "unit": "rpm"}
